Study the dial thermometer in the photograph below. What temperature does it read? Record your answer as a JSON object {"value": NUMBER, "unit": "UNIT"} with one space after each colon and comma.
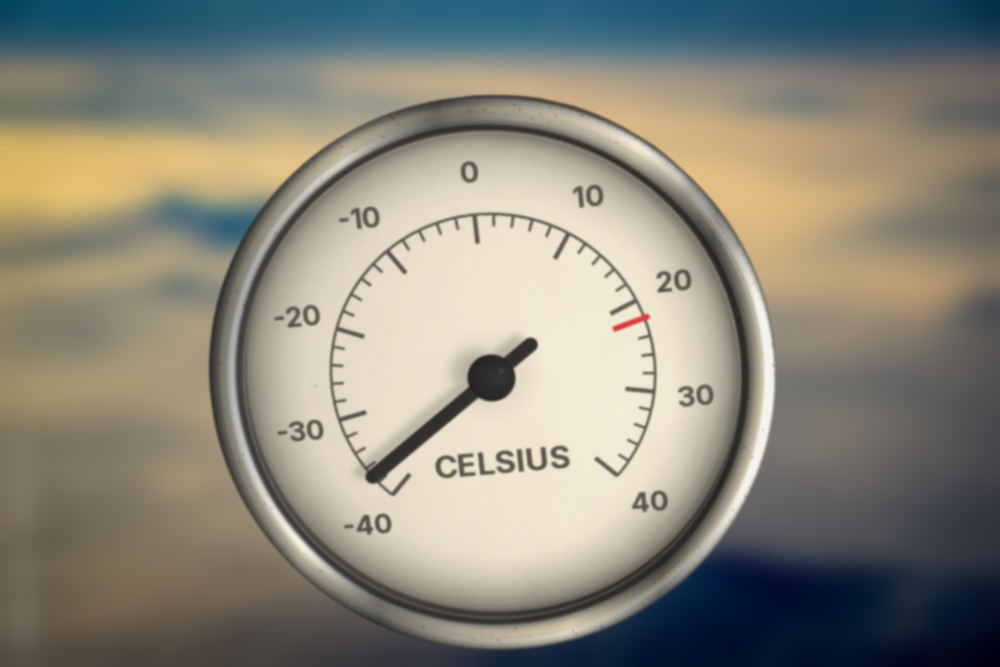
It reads {"value": -37, "unit": "°C"}
